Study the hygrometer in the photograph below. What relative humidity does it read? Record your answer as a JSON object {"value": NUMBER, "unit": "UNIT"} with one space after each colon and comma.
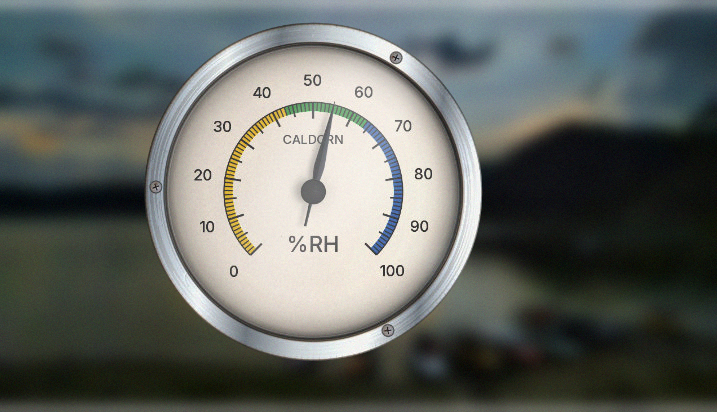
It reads {"value": 55, "unit": "%"}
